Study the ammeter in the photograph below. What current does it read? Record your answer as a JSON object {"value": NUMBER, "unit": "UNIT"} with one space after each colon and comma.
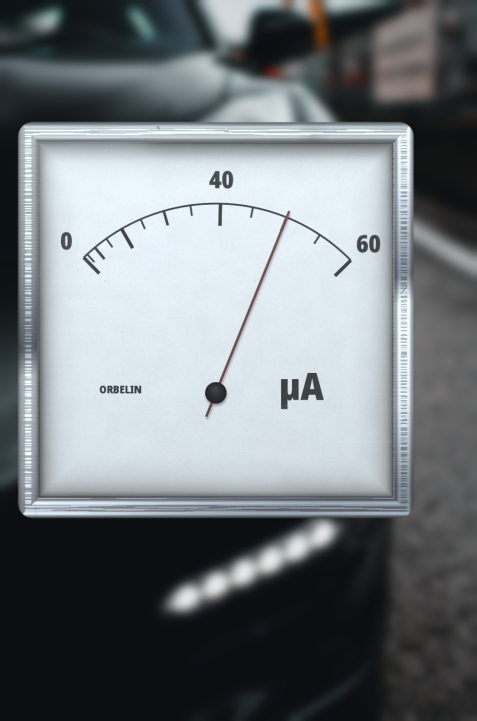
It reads {"value": 50, "unit": "µA"}
